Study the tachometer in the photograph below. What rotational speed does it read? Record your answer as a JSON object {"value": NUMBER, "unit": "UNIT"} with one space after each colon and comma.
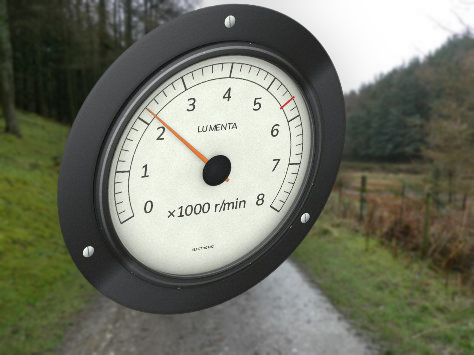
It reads {"value": 2200, "unit": "rpm"}
